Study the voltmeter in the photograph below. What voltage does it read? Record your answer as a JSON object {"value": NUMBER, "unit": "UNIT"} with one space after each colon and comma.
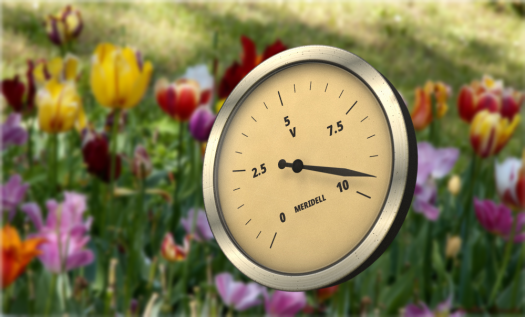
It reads {"value": 9.5, "unit": "V"}
